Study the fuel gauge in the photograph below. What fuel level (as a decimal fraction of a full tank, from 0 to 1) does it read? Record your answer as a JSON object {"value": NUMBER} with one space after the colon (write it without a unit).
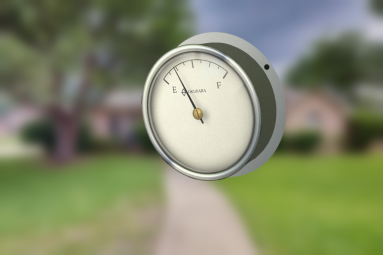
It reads {"value": 0.25}
